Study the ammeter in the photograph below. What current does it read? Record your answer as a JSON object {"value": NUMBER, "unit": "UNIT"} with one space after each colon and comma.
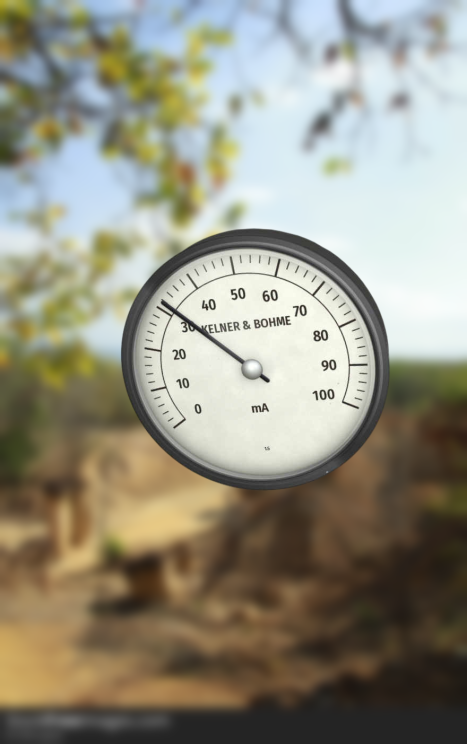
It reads {"value": 32, "unit": "mA"}
